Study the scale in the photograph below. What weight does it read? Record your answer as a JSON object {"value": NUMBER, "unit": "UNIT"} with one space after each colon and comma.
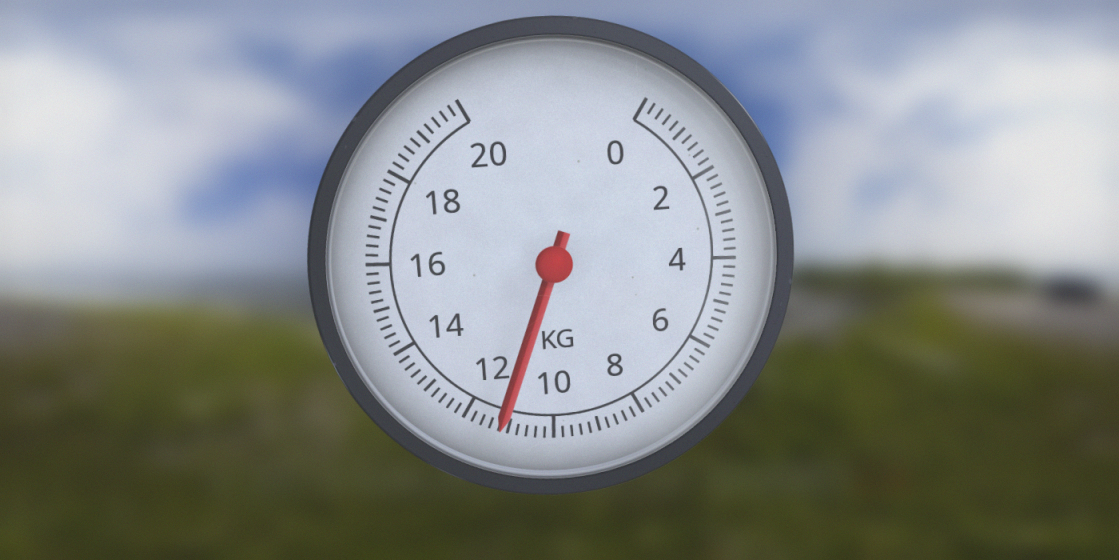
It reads {"value": 11.2, "unit": "kg"}
